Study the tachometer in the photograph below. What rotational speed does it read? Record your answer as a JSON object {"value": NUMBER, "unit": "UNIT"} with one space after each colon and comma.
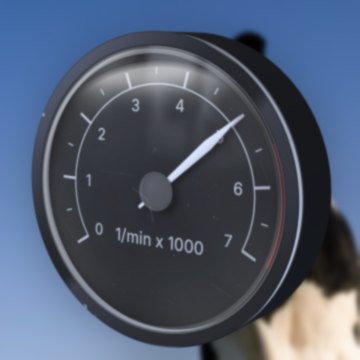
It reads {"value": 5000, "unit": "rpm"}
